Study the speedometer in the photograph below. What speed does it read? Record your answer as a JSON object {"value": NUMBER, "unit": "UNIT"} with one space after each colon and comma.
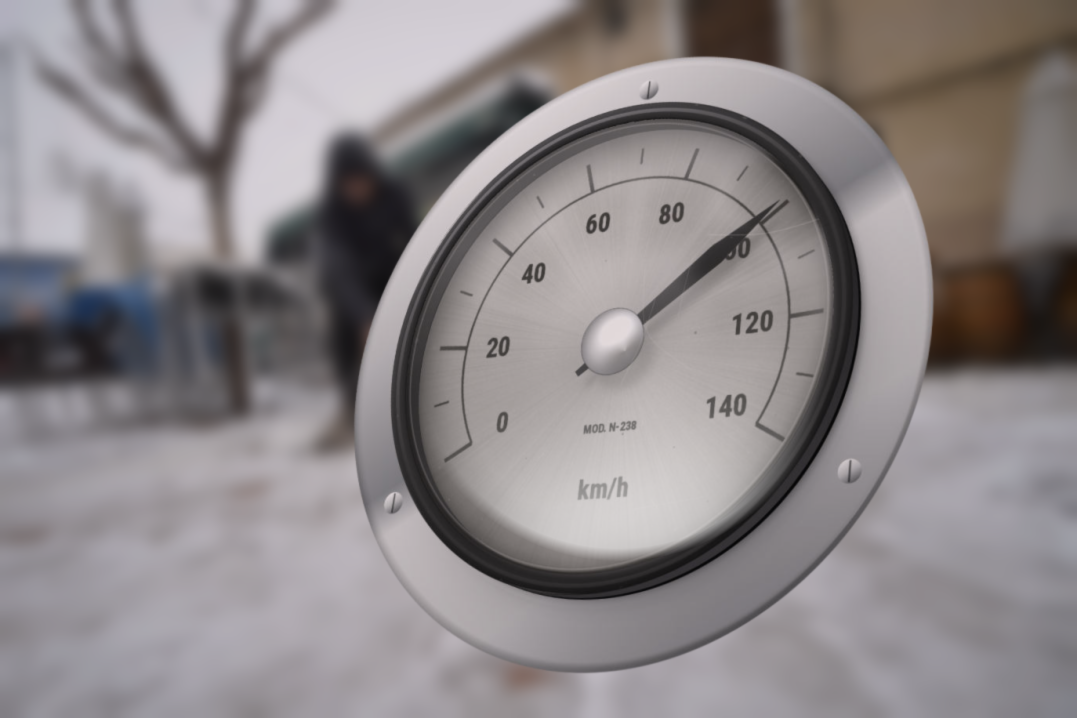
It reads {"value": 100, "unit": "km/h"}
